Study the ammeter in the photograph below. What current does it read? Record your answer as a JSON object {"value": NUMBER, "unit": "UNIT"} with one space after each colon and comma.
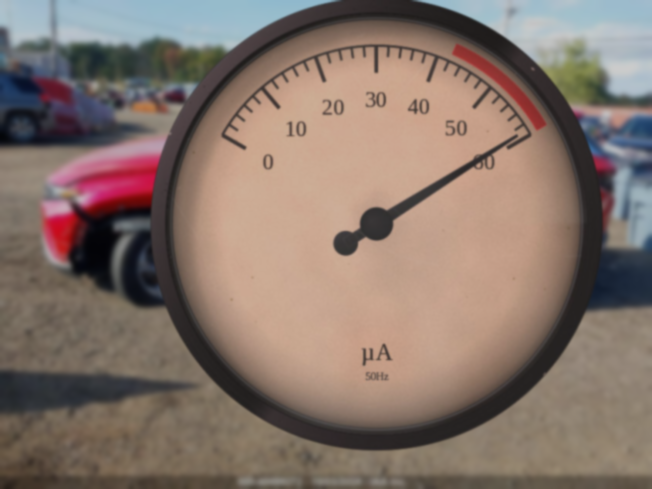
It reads {"value": 59, "unit": "µA"}
